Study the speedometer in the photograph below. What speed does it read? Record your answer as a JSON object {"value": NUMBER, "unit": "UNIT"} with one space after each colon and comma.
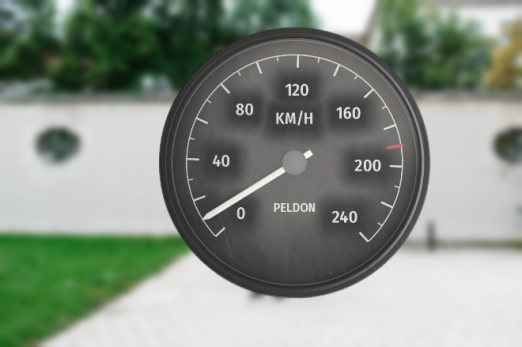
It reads {"value": 10, "unit": "km/h"}
